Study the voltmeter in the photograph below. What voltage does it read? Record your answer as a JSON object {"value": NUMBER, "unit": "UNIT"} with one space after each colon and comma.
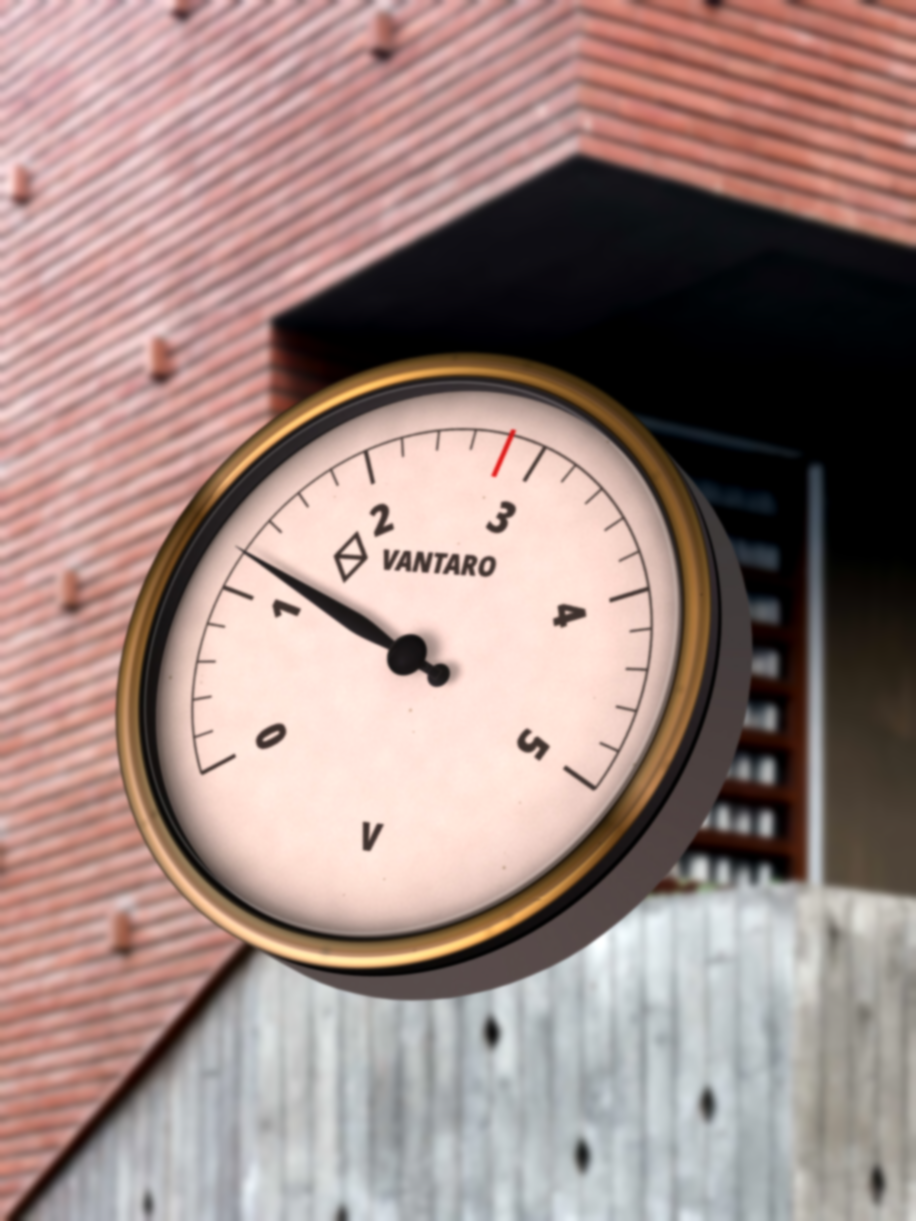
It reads {"value": 1.2, "unit": "V"}
